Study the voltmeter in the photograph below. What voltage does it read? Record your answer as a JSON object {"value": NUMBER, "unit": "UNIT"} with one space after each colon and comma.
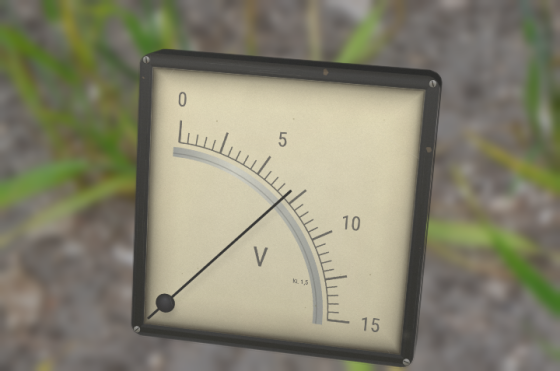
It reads {"value": 7, "unit": "V"}
